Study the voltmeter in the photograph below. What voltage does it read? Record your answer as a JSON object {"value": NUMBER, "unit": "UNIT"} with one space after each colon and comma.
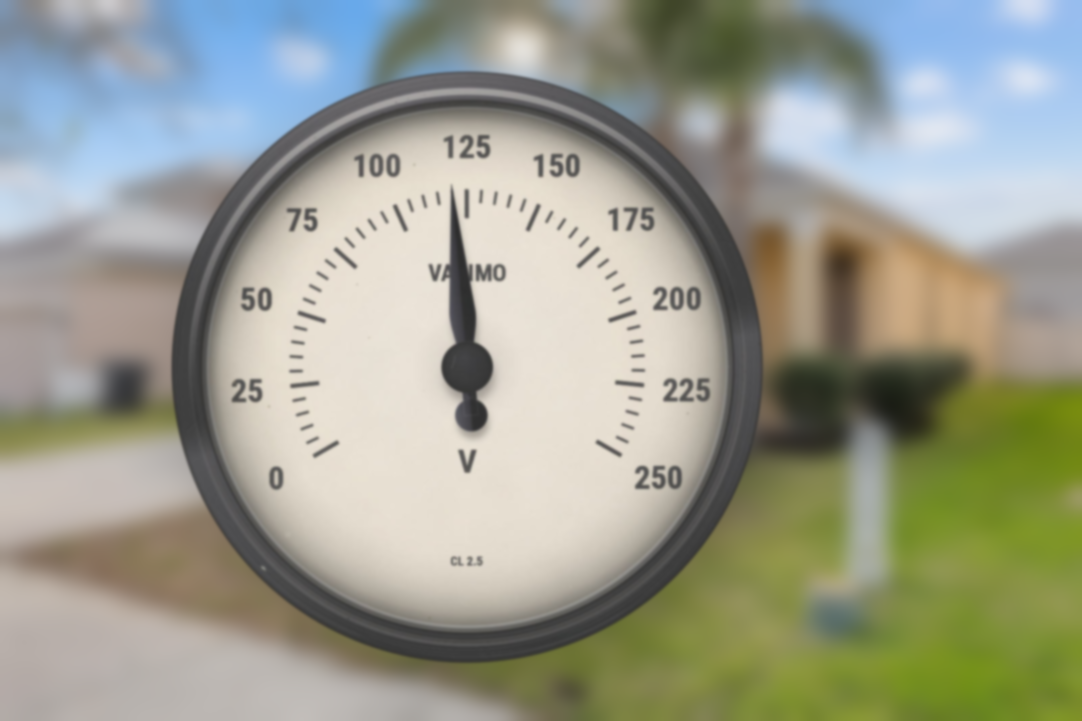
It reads {"value": 120, "unit": "V"}
